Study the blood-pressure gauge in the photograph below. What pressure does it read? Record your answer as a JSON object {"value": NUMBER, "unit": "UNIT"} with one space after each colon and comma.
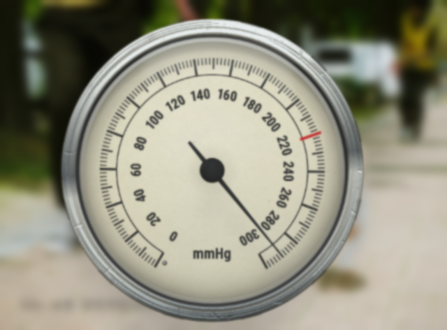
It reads {"value": 290, "unit": "mmHg"}
